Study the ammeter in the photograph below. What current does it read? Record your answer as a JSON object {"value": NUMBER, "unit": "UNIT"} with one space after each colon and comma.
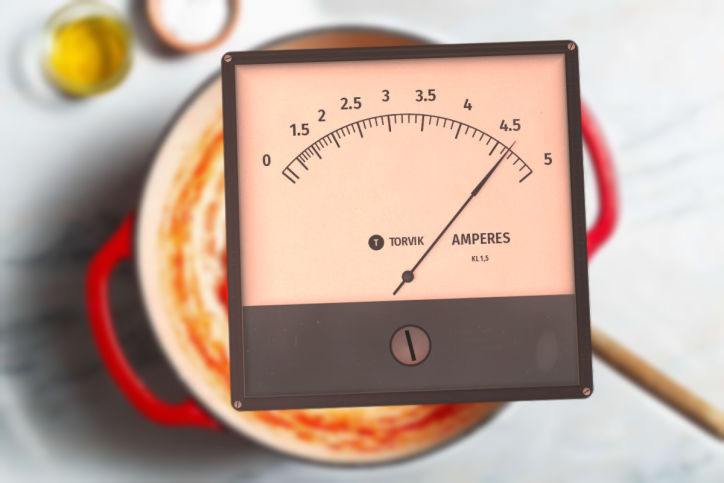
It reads {"value": 4.65, "unit": "A"}
